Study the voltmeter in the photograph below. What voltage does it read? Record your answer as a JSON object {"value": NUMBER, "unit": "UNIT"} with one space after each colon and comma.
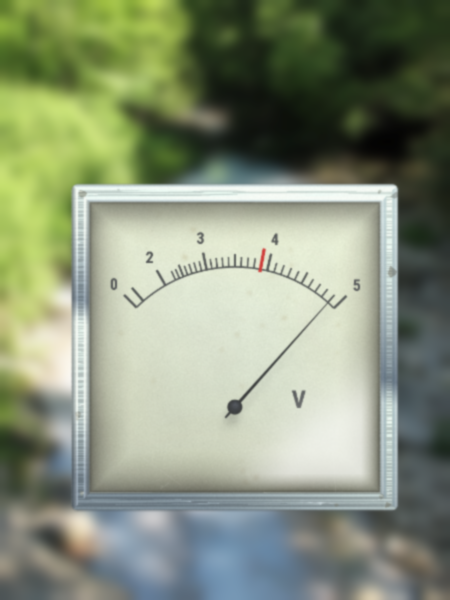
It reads {"value": 4.9, "unit": "V"}
